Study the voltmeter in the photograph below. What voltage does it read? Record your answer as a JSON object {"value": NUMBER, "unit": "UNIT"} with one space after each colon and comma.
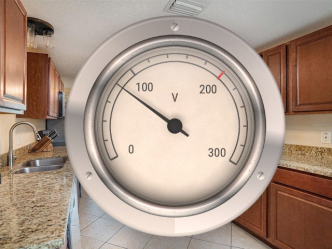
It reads {"value": 80, "unit": "V"}
